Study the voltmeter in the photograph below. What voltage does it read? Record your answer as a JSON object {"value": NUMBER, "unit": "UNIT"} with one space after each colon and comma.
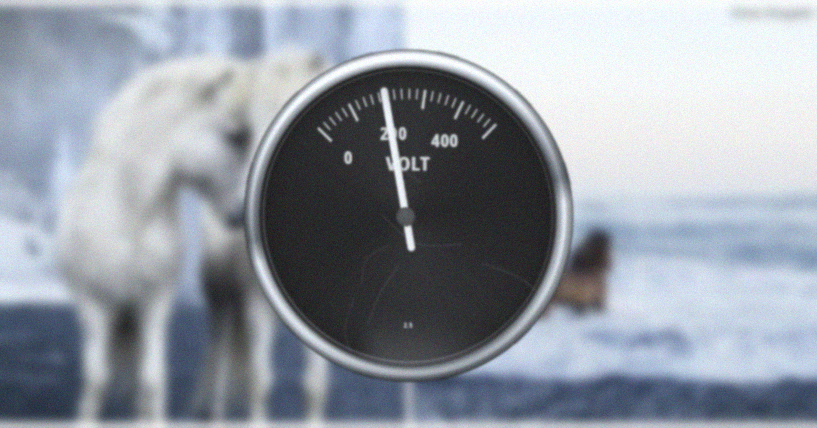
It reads {"value": 200, "unit": "V"}
